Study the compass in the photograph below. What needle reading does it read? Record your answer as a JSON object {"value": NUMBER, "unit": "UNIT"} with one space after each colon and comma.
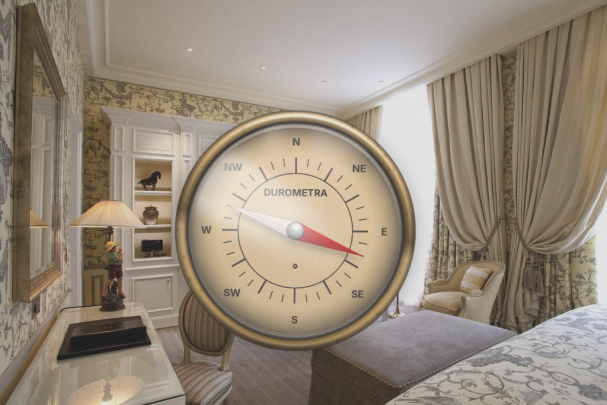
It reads {"value": 110, "unit": "°"}
